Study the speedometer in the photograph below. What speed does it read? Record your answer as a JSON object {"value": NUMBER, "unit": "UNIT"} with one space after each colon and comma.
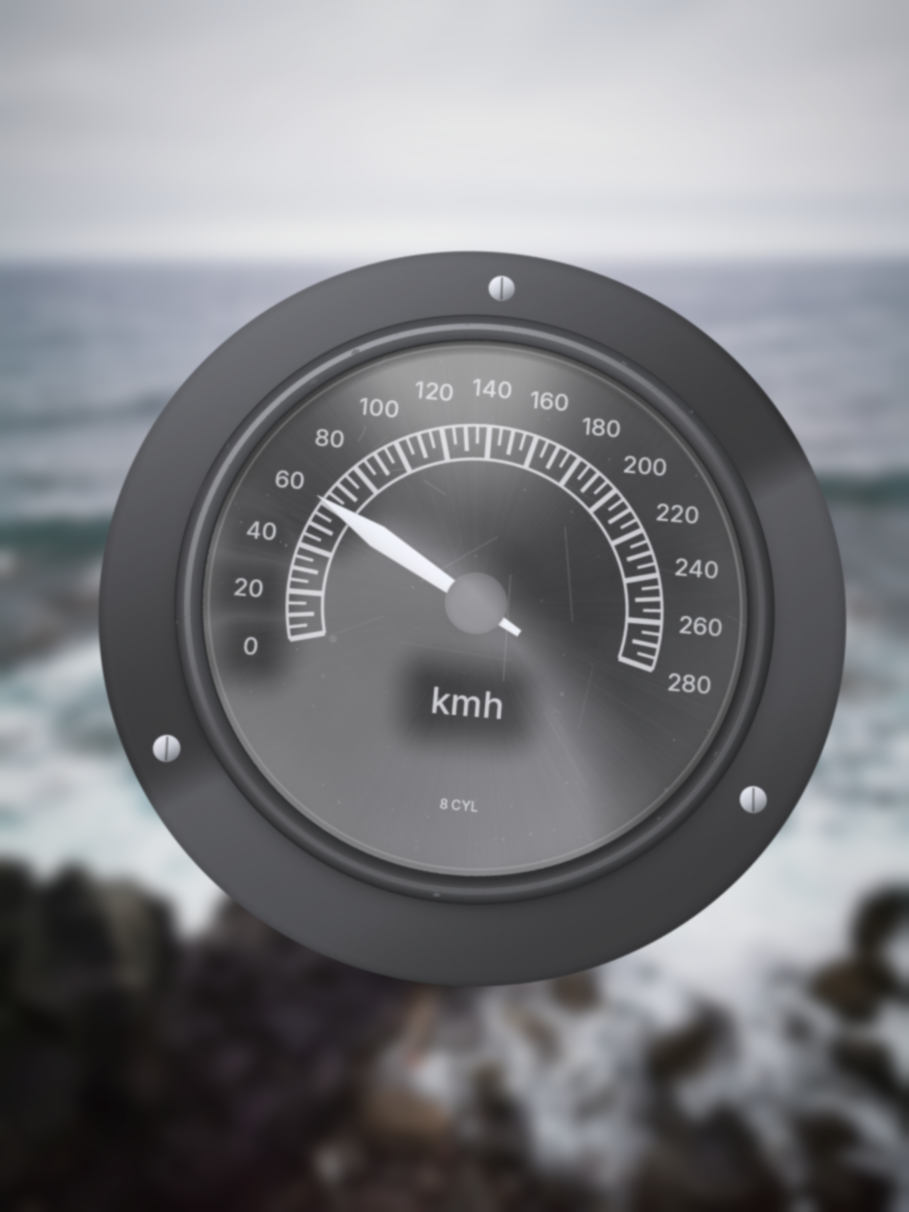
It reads {"value": 60, "unit": "km/h"}
